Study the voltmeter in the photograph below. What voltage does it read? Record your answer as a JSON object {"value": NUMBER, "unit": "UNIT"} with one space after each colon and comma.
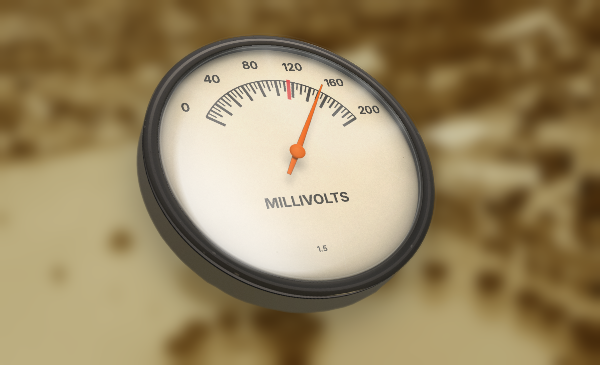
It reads {"value": 150, "unit": "mV"}
